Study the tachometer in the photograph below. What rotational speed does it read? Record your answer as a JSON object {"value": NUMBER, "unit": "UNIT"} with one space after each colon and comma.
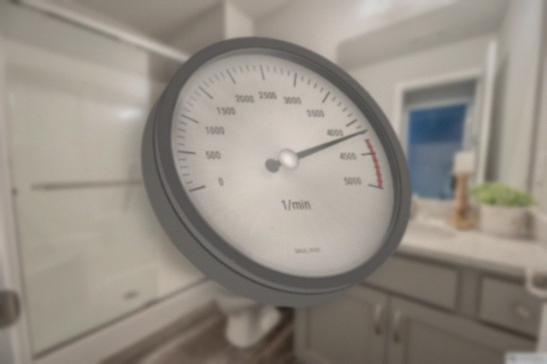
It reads {"value": 4200, "unit": "rpm"}
